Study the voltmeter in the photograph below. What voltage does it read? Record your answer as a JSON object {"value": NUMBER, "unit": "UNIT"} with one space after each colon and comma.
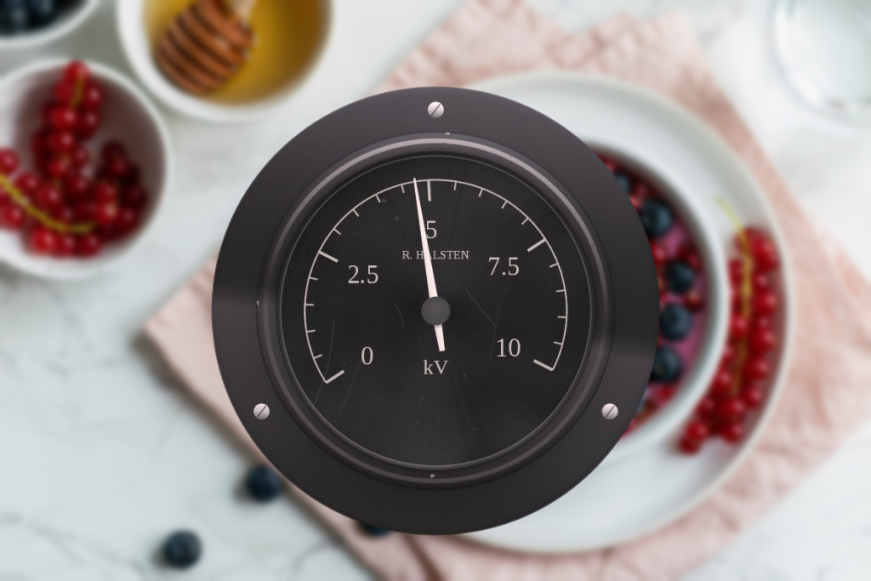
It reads {"value": 4.75, "unit": "kV"}
